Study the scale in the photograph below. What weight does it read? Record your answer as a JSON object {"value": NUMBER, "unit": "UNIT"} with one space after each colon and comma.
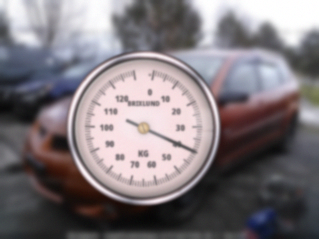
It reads {"value": 40, "unit": "kg"}
